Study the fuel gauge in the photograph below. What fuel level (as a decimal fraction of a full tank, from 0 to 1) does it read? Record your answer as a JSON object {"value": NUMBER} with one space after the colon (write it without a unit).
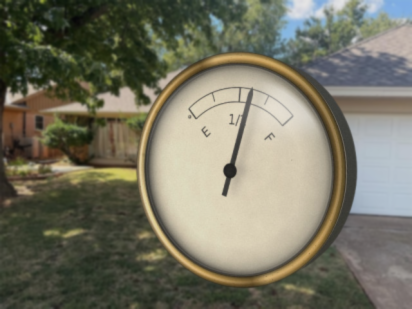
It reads {"value": 0.625}
